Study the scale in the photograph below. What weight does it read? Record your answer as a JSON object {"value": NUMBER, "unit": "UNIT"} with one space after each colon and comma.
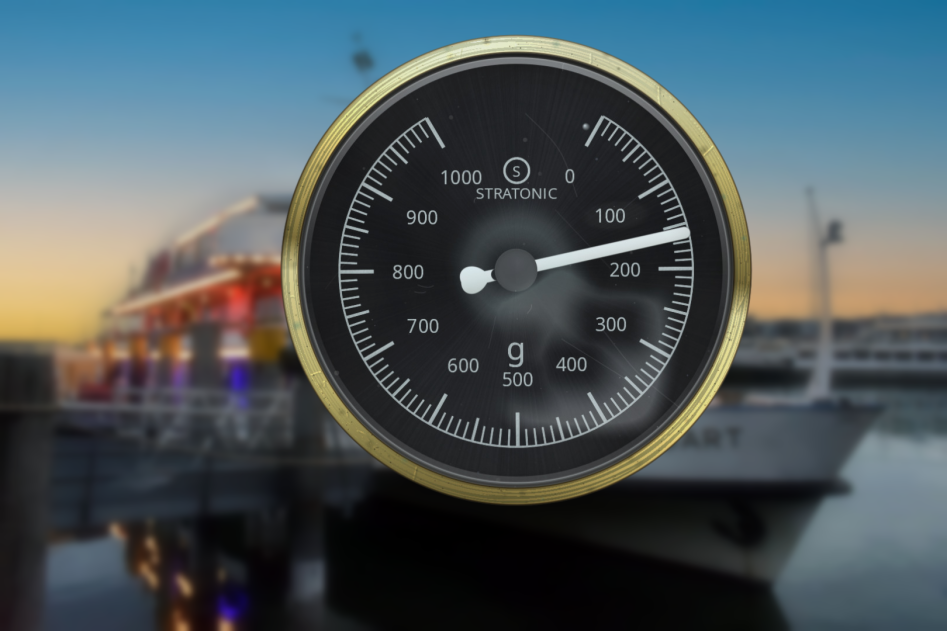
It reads {"value": 160, "unit": "g"}
